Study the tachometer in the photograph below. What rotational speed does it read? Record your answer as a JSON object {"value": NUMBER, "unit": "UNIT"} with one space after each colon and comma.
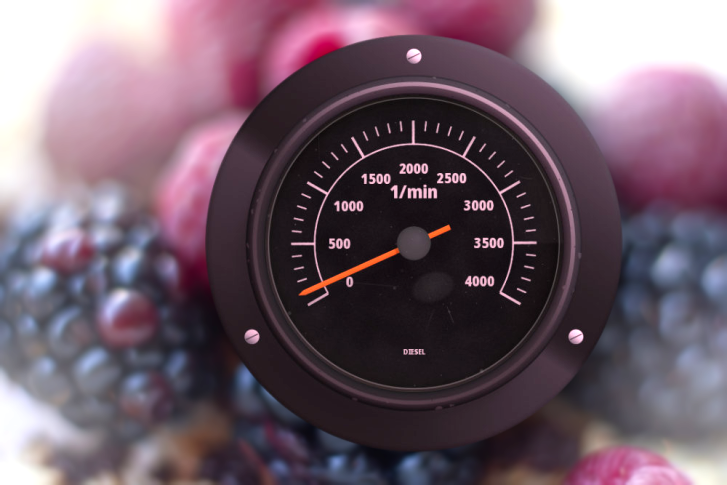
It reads {"value": 100, "unit": "rpm"}
